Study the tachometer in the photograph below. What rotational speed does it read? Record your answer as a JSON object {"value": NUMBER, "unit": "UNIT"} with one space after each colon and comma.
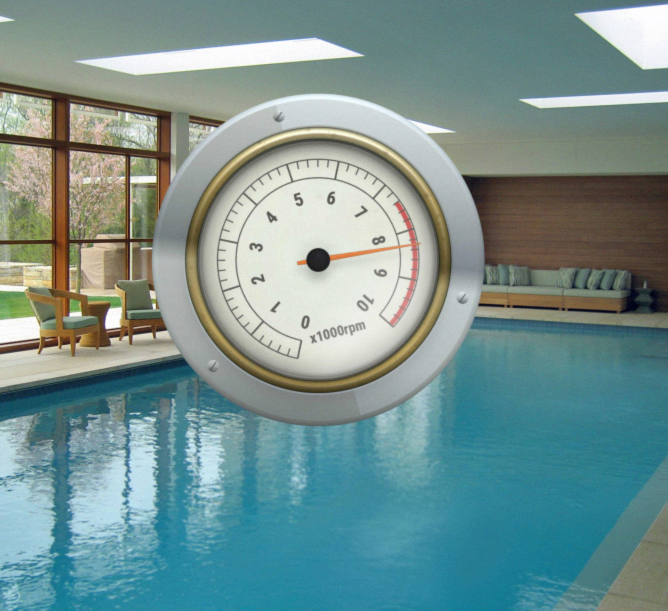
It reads {"value": 8300, "unit": "rpm"}
